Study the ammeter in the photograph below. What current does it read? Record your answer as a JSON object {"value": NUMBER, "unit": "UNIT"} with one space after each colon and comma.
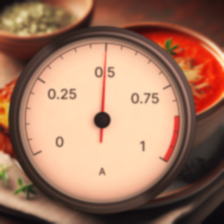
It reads {"value": 0.5, "unit": "A"}
